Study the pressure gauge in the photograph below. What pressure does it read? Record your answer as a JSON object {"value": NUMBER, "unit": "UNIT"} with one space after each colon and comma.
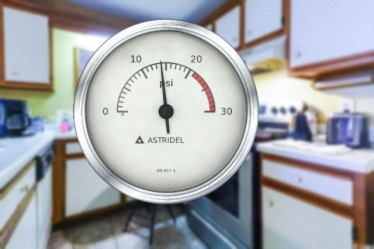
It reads {"value": 14, "unit": "psi"}
